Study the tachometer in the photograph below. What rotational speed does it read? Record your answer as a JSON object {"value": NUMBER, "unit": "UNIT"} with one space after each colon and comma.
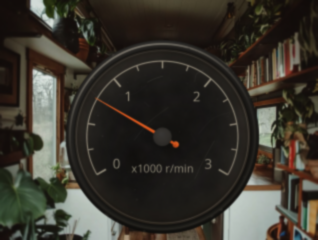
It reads {"value": 750, "unit": "rpm"}
